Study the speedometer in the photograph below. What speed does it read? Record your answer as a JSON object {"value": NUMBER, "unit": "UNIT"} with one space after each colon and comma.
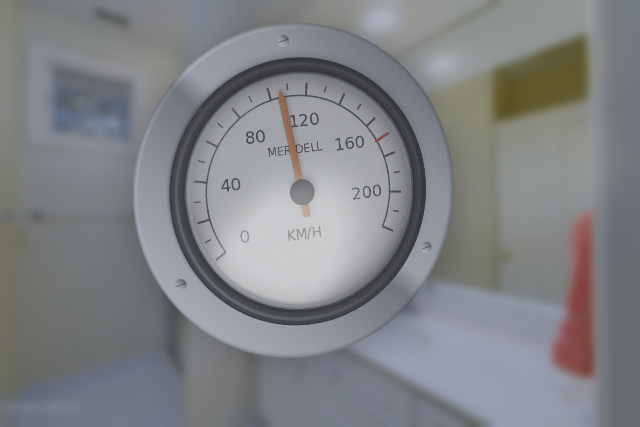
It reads {"value": 105, "unit": "km/h"}
